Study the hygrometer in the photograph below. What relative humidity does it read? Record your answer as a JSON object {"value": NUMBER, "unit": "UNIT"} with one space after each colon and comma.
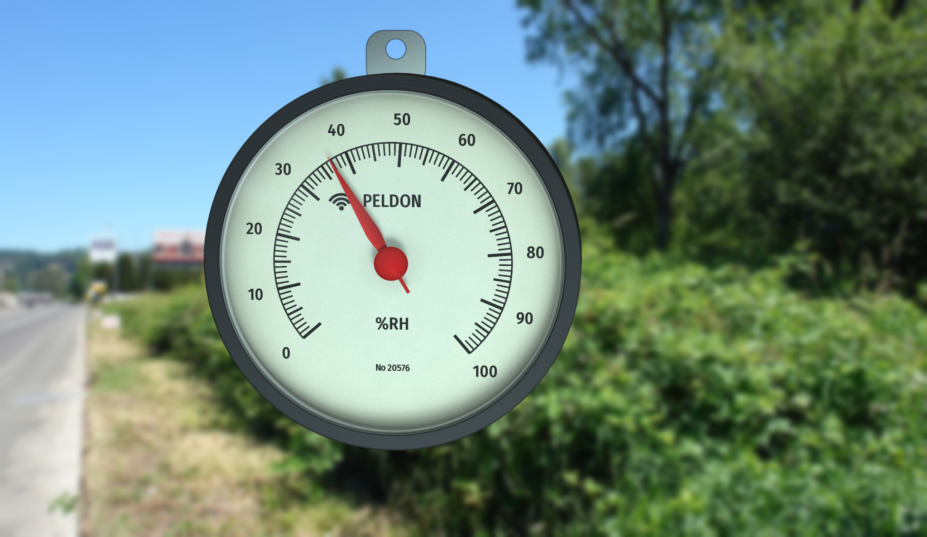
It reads {"value": 37, "unit": "%"}
